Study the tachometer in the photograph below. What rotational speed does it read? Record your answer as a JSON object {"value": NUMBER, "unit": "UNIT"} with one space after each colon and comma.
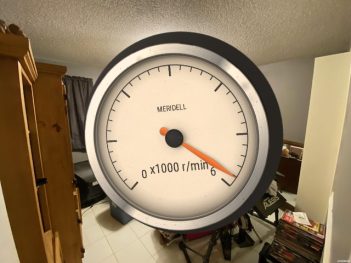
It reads {"value": 5800, "unit": "rpm"}
